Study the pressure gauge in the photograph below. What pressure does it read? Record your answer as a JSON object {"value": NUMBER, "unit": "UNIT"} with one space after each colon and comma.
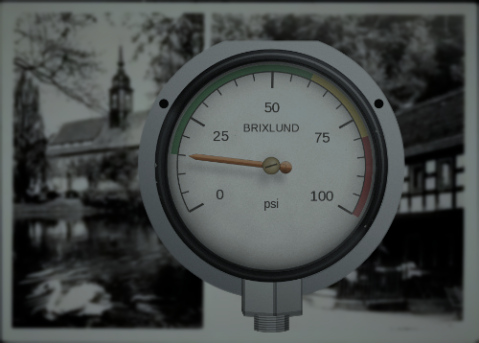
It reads {"value": 15, "unit": "psi"}
